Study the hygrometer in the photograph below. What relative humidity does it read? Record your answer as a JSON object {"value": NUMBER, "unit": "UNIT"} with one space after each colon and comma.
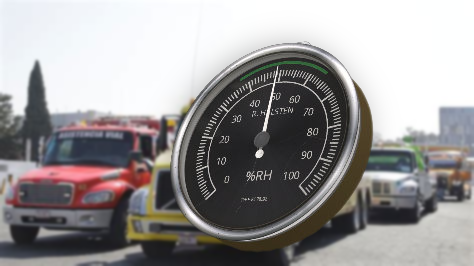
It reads {"value": 50, "unit": "%"}
